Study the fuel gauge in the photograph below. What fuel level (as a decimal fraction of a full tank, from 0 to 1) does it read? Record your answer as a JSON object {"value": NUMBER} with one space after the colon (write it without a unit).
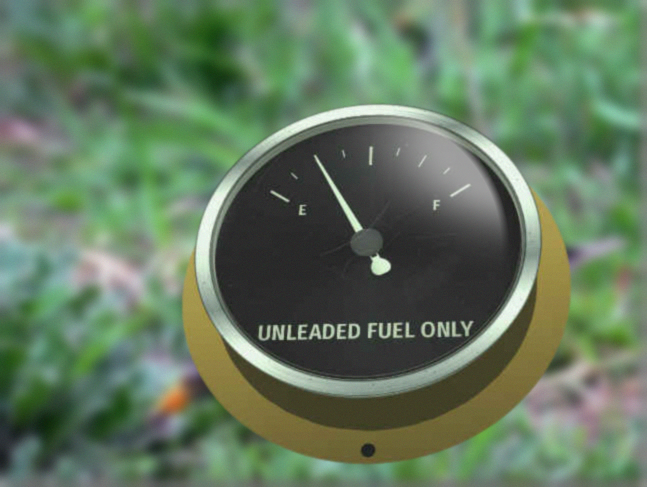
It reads {"value": 0.25}
